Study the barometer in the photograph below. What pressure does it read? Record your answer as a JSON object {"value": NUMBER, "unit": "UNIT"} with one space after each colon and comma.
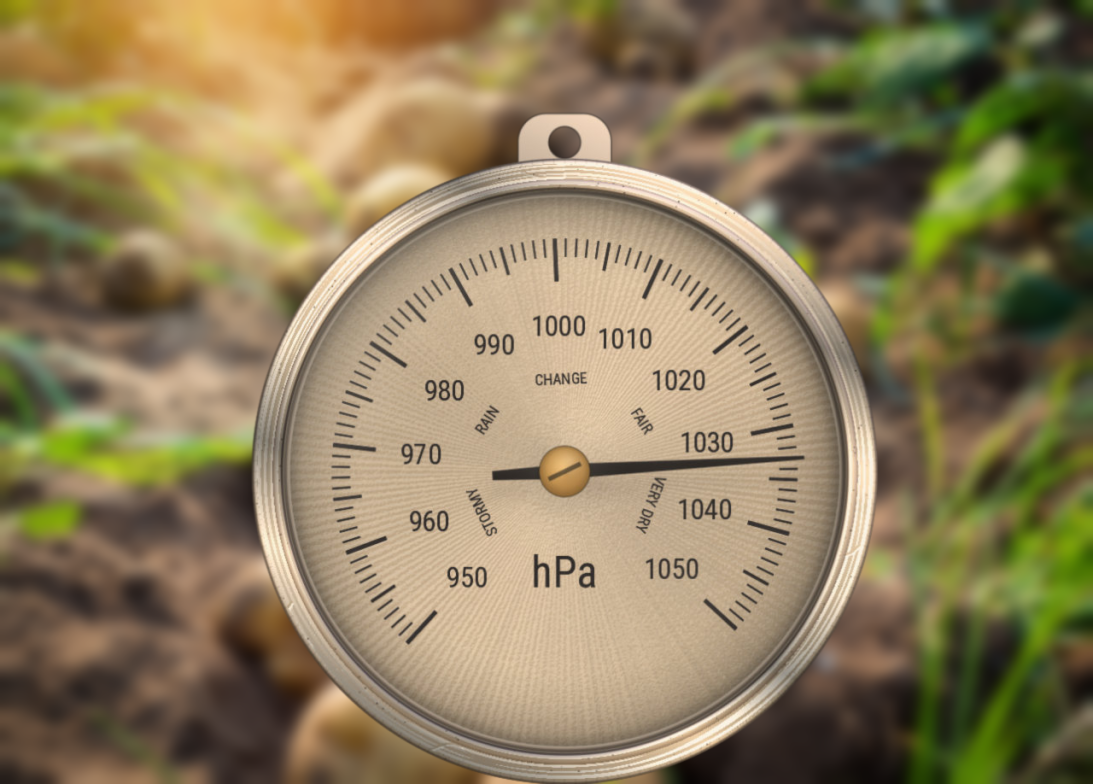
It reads {"value": 1033, "unit": "hPa"}
